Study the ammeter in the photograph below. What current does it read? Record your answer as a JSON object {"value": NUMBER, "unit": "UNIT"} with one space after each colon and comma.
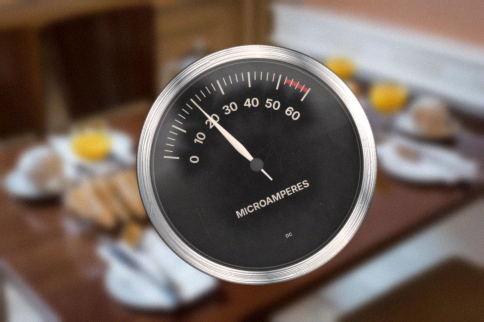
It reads {"value": 20, "unit": "µA"}
